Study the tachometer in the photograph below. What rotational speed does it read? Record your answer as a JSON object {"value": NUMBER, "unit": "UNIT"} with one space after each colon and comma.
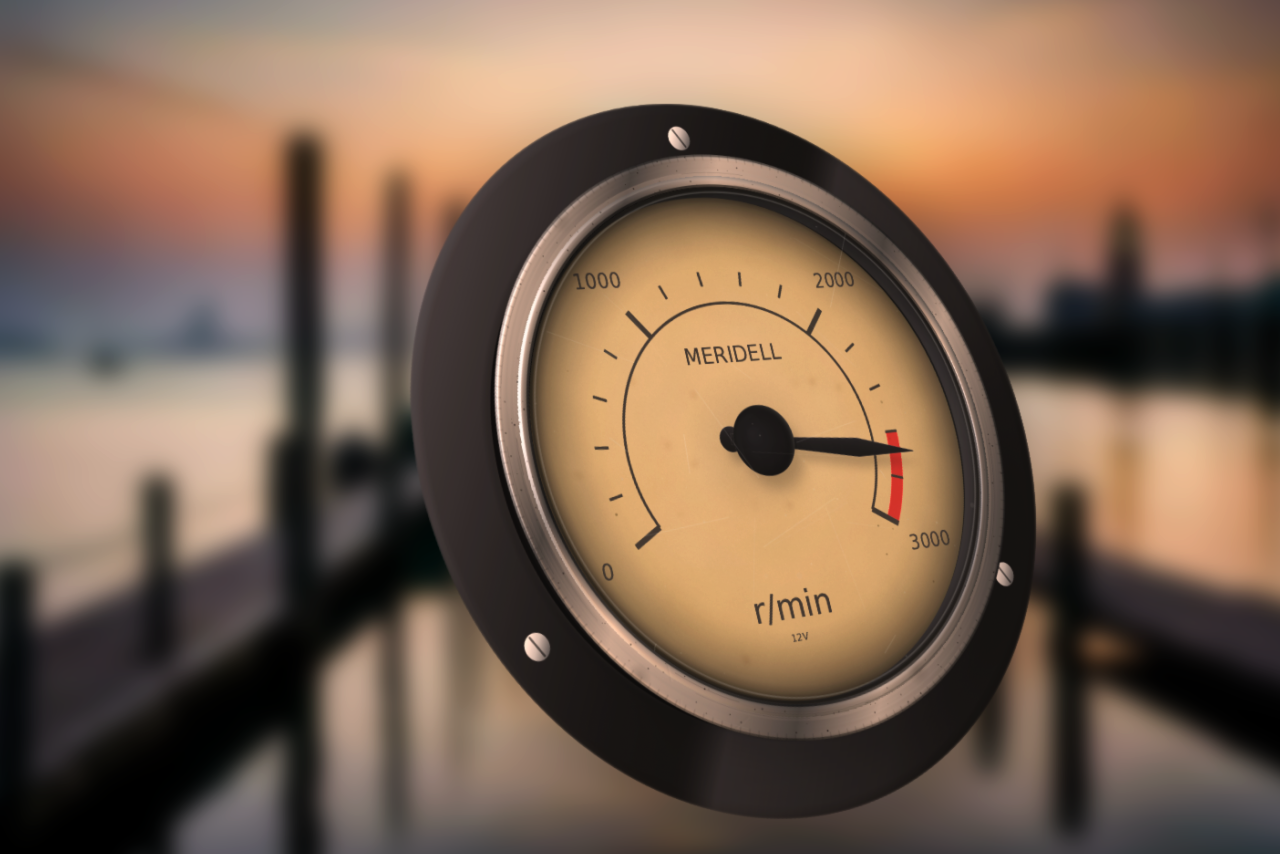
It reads {"value": 2700, "unit": "rpm"}
